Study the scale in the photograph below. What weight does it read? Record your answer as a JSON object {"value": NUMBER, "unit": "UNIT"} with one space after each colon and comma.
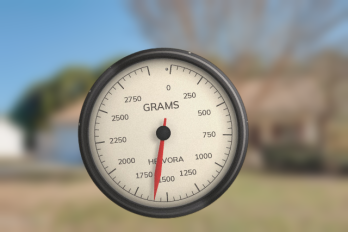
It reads {"value": 1600, "unit": "g"}
